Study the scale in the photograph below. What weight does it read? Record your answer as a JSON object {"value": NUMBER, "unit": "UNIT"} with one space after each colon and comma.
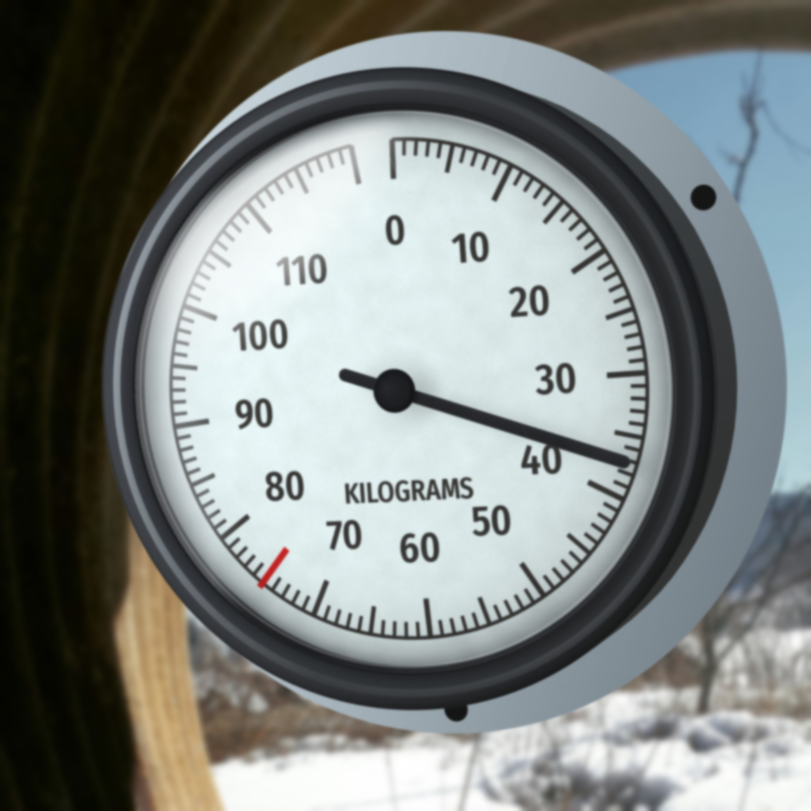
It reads {"value": 37, "unit": "kg"}
